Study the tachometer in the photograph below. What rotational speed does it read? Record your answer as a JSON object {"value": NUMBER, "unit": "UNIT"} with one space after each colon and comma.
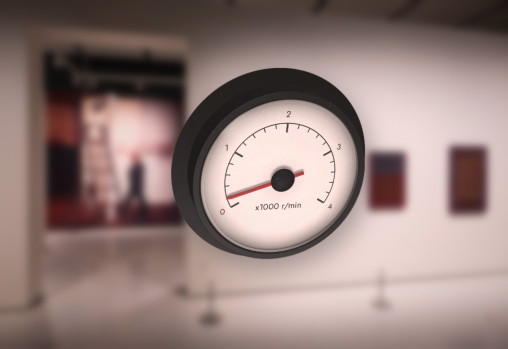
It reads {"value": 200, "unit": "rpm"}
